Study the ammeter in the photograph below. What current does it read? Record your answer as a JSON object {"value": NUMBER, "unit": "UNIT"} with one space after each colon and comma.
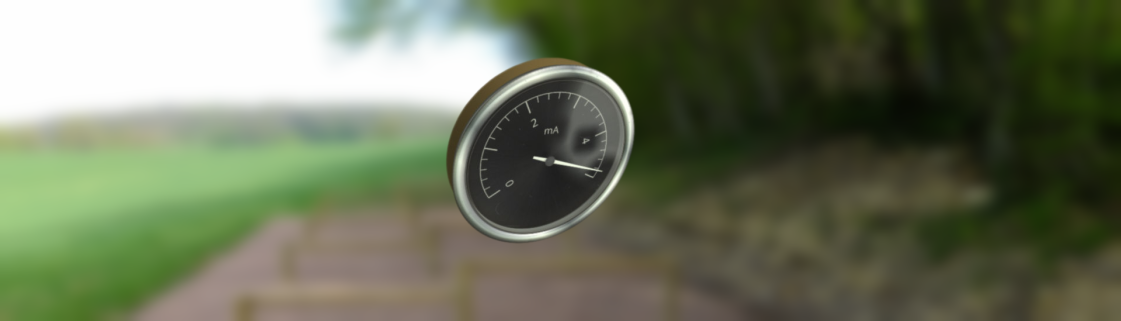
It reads {"value": 4.8, "unit": "mA"}
